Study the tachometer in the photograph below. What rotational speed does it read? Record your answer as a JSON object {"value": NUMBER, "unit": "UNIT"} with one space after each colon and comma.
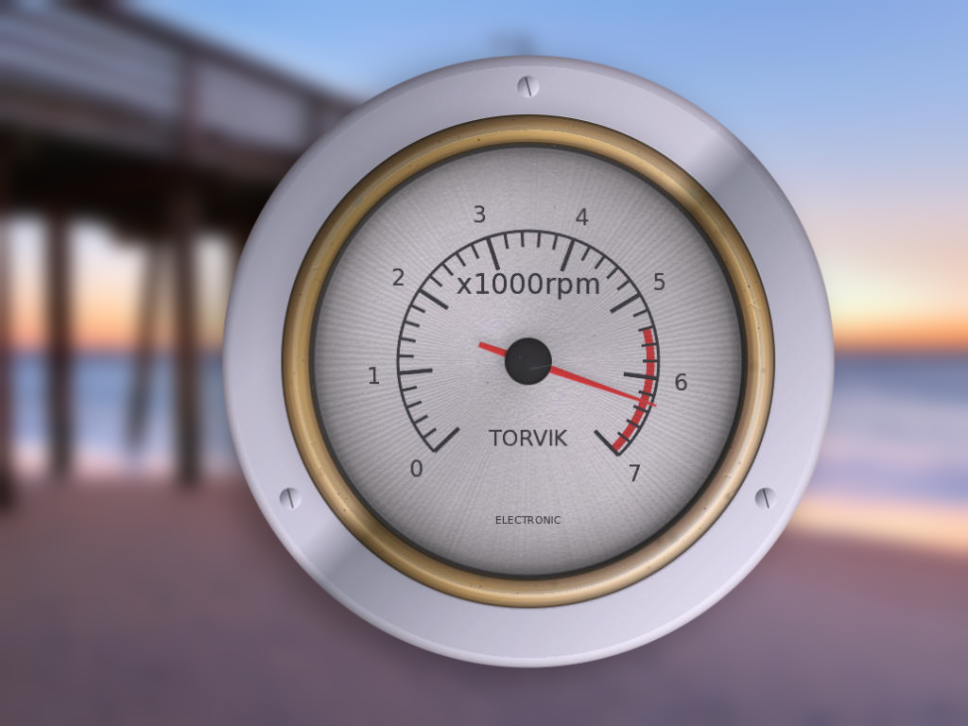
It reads {"value": 6300, "unit": "rpm"}
